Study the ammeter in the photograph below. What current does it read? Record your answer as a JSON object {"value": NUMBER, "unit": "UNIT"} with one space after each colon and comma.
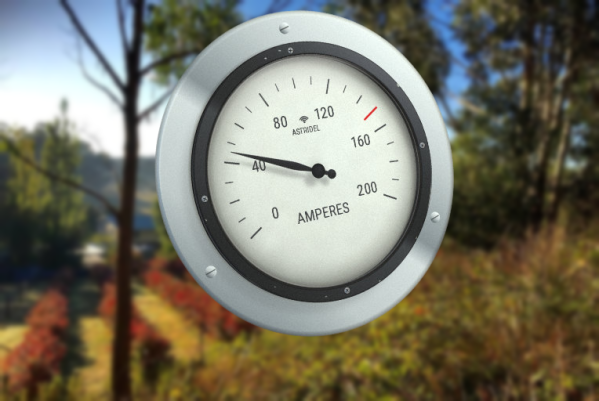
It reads {"value": 45, "unit": "A"}
